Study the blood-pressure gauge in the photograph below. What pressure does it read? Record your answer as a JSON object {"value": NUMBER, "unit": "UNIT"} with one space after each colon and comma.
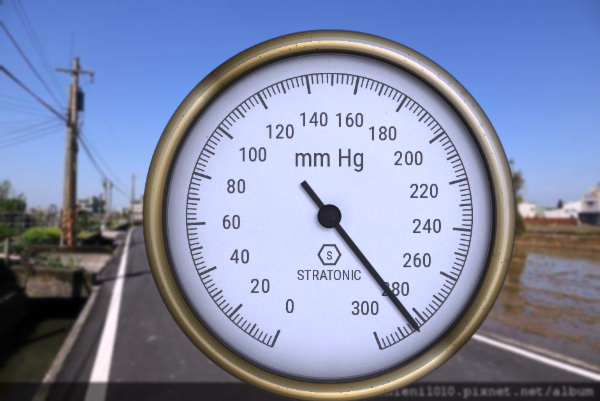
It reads {"value": 284, "unit": "mmHg"}
